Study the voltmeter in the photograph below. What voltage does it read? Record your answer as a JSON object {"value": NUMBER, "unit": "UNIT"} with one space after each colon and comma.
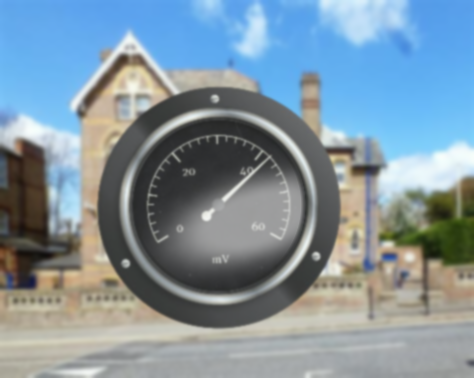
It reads {"value": 42, "unit": "mV"}
